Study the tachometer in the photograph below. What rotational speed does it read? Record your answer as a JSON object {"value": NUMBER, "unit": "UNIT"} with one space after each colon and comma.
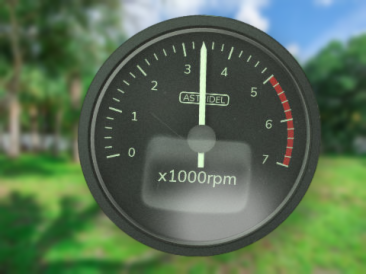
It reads {"value": 3400, "unit": "rpm"}
